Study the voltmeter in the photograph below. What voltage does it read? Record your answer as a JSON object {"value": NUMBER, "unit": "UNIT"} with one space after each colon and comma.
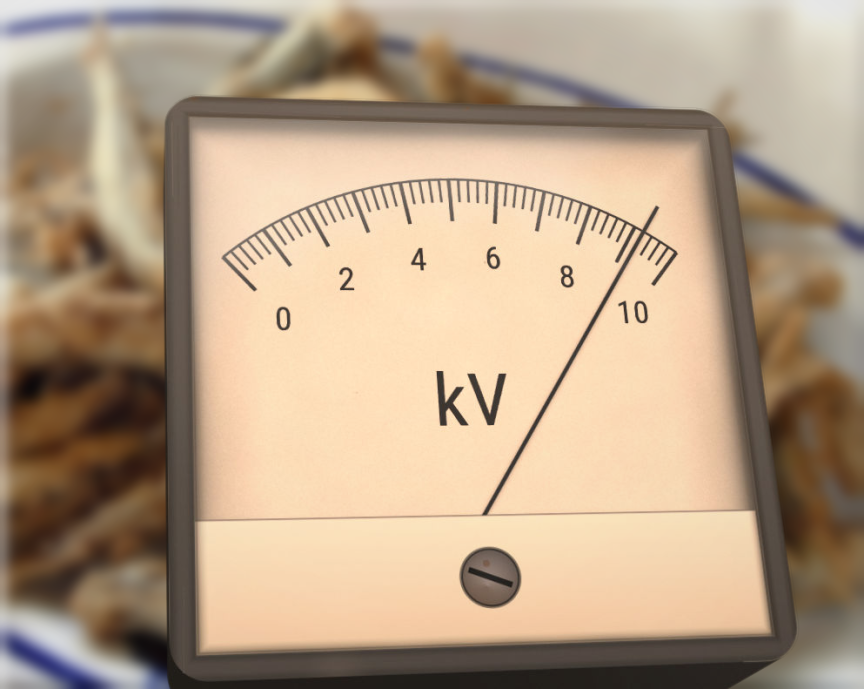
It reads {"value": 9.2, "unit": "kV"}
